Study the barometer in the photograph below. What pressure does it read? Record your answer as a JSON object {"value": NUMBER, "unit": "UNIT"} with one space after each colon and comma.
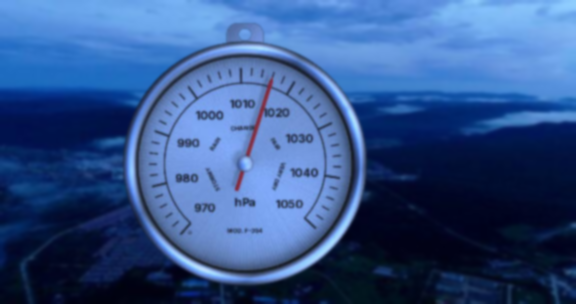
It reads {"value": 1016, "unit": "hPa"}
